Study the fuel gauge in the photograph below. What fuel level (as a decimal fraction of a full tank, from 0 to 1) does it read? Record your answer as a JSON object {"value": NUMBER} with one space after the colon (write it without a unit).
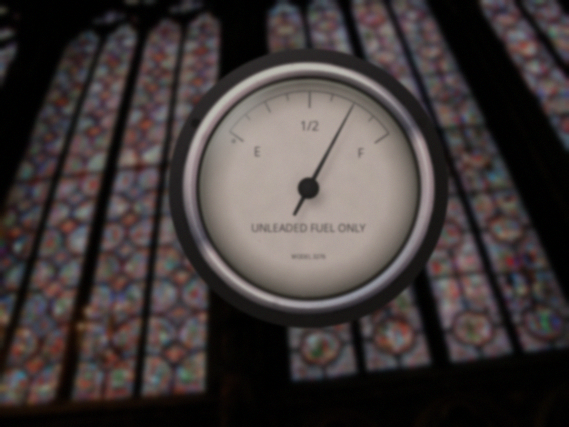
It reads {"value": 0.75}
